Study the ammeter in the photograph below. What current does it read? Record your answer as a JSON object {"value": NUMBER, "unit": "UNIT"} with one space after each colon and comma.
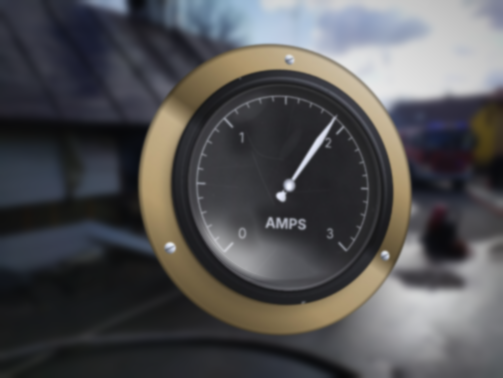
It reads {"value": 1.9, "unit": "A"}
